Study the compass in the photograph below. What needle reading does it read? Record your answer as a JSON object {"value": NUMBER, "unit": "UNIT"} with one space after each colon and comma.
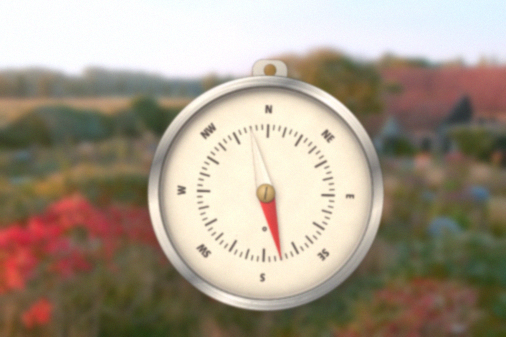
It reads {"value": 165, "unit": "°"}
